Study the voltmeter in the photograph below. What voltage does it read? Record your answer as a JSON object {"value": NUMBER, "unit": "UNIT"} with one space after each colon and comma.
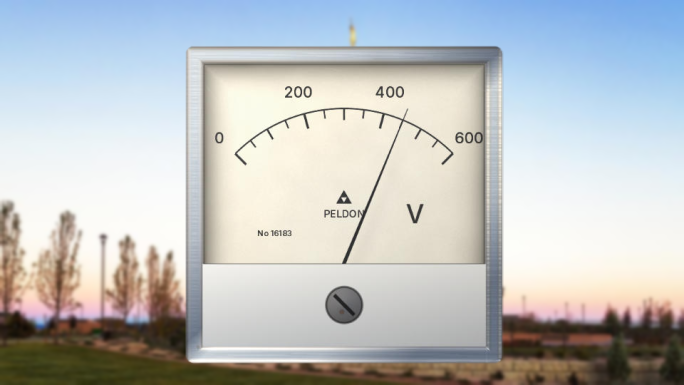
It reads {"value": 450, "unit": "V"}
